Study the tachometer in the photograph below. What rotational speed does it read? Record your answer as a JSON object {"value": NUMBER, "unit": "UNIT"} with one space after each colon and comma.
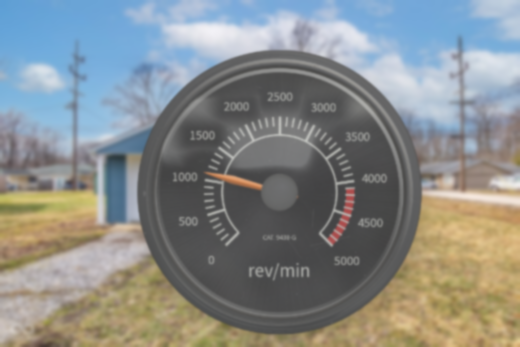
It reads {"value": 1100, "unit": "rpm"}
